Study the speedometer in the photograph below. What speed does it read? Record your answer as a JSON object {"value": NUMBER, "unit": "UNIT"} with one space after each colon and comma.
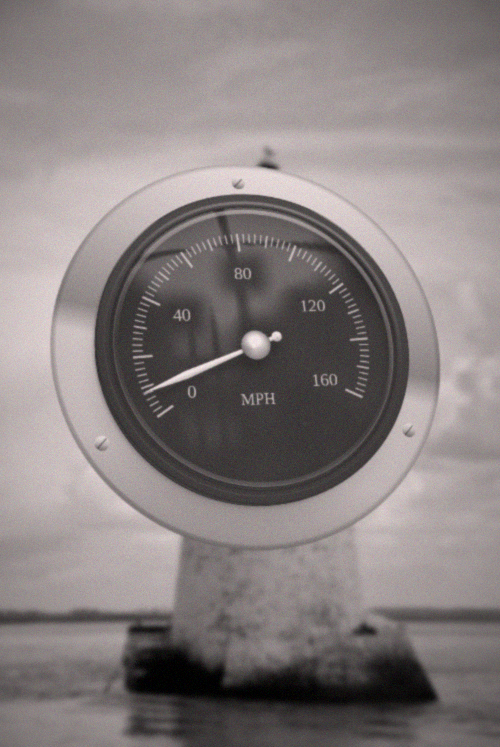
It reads {"value": 8, "unit": "mph"}
